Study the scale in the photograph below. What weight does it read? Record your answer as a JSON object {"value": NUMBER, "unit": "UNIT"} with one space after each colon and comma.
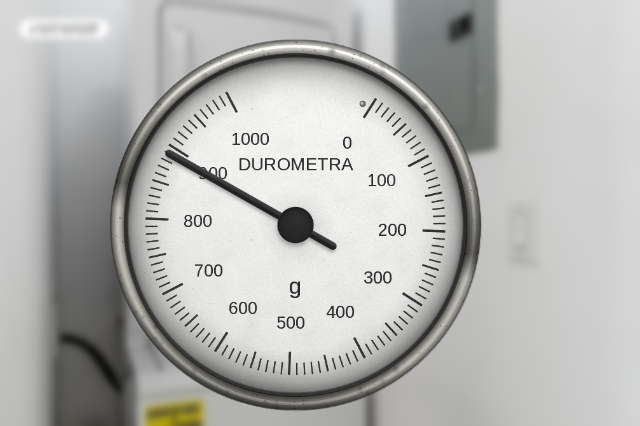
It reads {"value": 890, "unit": "g"}
